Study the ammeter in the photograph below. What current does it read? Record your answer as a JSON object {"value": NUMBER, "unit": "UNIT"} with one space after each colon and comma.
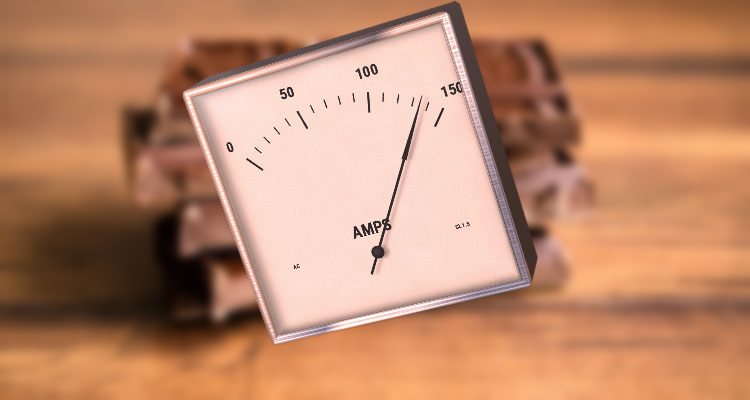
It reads {"value": 135, "unit": "A"}
